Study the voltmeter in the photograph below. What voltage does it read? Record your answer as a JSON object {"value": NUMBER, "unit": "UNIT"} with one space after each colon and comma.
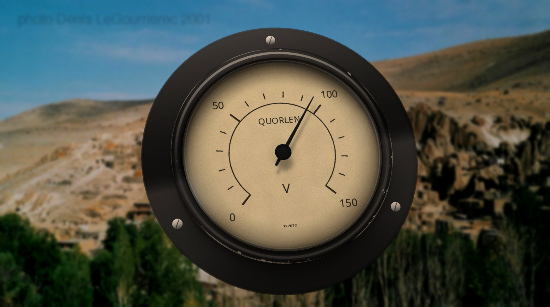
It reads {"value": 95, "unit": "V"}
